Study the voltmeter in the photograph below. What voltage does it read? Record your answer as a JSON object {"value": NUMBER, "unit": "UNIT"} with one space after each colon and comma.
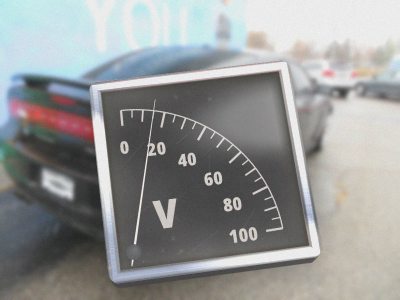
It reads {"value": 15, "unit": "V"}
